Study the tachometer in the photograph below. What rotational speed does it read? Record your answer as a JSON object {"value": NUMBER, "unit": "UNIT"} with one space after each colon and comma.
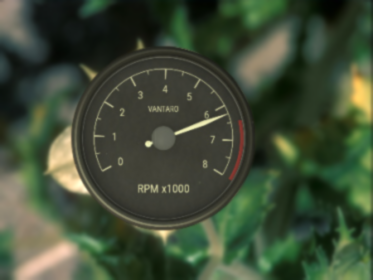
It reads {"value": 6250, "unit": "rpm"}
